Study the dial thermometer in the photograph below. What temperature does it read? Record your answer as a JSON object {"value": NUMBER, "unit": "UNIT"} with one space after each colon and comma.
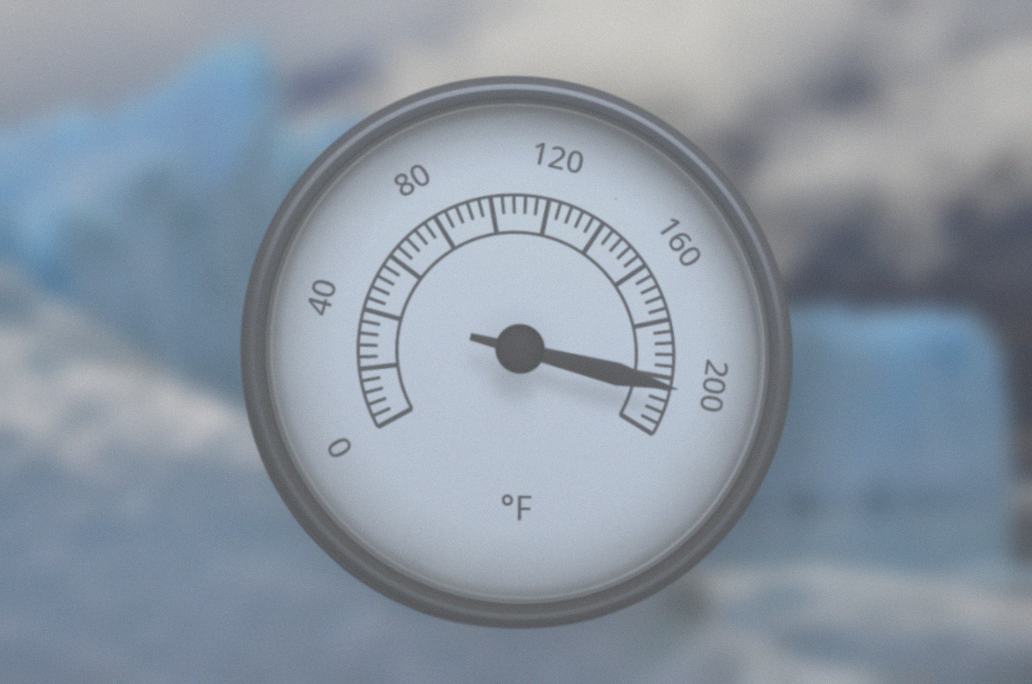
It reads {"value": 204, "unit": "°F"}
